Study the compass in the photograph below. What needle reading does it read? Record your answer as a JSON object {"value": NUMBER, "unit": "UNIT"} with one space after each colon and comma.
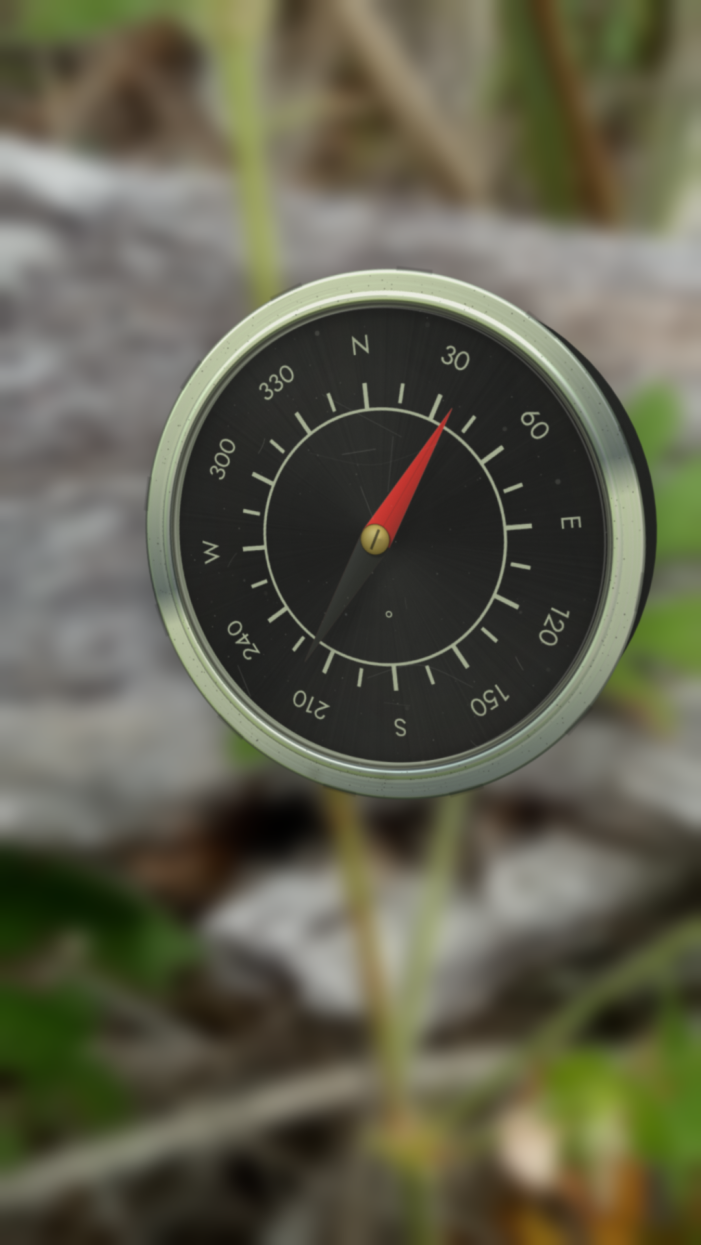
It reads {"value": 37.5, "unit": "°"}
